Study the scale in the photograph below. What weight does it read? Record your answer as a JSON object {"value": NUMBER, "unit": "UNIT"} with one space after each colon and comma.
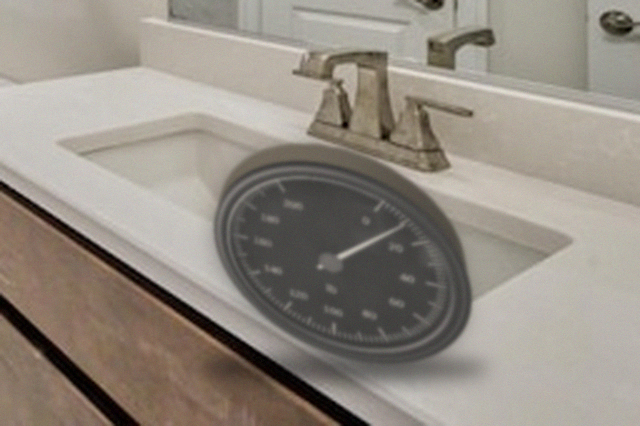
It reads {"value": 10, "unit": "lb"}
